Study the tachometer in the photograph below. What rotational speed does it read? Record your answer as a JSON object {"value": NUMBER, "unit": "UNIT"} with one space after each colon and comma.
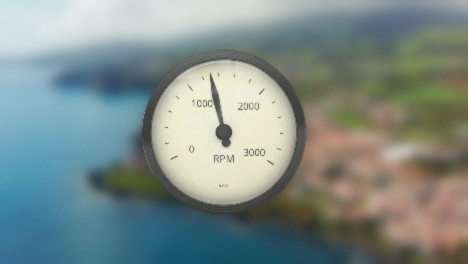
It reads {"value": 1300, "unit": "rpm"}
